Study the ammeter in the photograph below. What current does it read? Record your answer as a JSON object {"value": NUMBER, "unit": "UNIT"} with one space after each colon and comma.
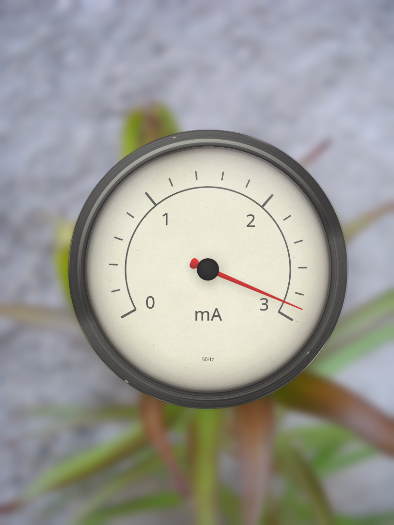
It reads {"value": 2.9, "unit": "mA"}
